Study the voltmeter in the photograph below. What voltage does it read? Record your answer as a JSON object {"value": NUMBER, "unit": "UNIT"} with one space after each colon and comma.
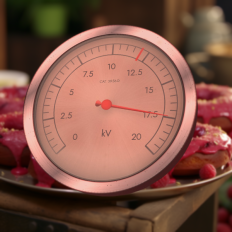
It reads {"value": 17.5, "unit": "kV"}
